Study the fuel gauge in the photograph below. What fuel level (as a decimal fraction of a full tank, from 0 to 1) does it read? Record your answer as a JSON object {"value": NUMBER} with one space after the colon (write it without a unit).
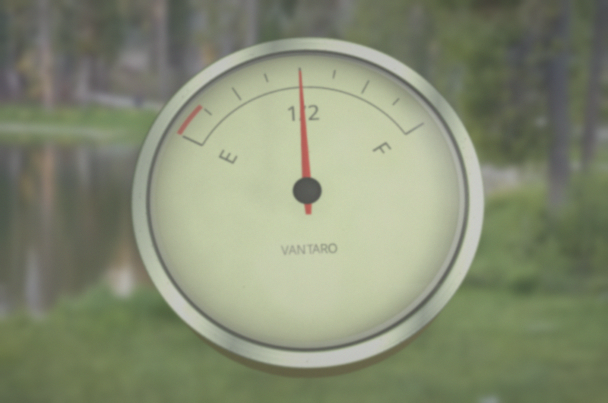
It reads {"value": 0.5}
